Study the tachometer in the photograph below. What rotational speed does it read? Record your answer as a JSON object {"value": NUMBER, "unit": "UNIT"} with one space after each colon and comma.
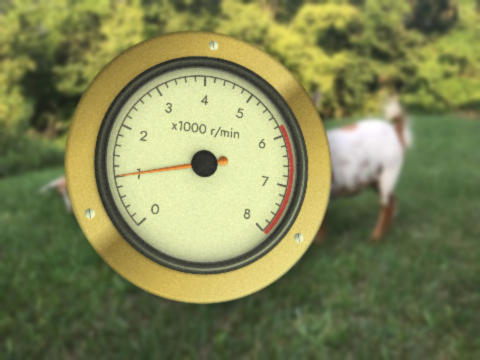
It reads {"value": 1000, "unit": "rpm"}
